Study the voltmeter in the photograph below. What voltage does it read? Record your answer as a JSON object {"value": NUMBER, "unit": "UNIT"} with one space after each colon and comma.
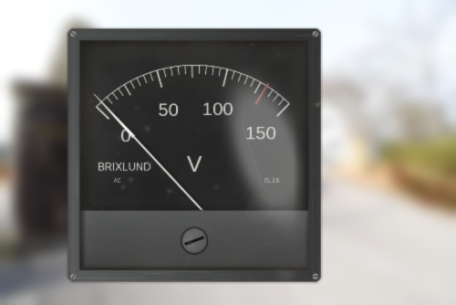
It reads {"value": 5, "unit": "V"}
